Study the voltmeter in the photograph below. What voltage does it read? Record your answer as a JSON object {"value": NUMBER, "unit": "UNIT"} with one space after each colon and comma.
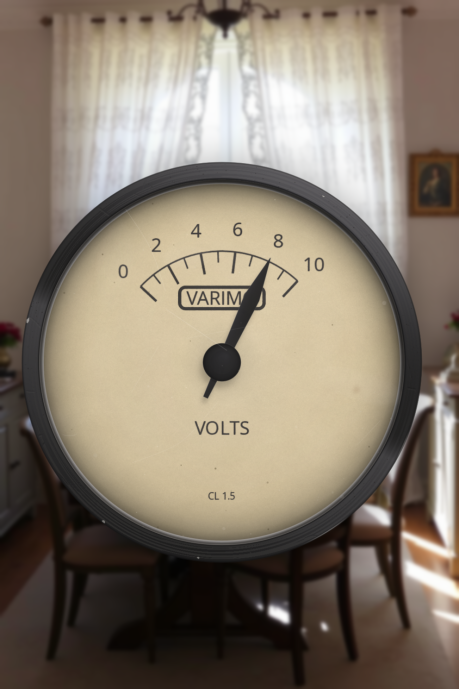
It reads {"value": 8, "unit": "V"}
